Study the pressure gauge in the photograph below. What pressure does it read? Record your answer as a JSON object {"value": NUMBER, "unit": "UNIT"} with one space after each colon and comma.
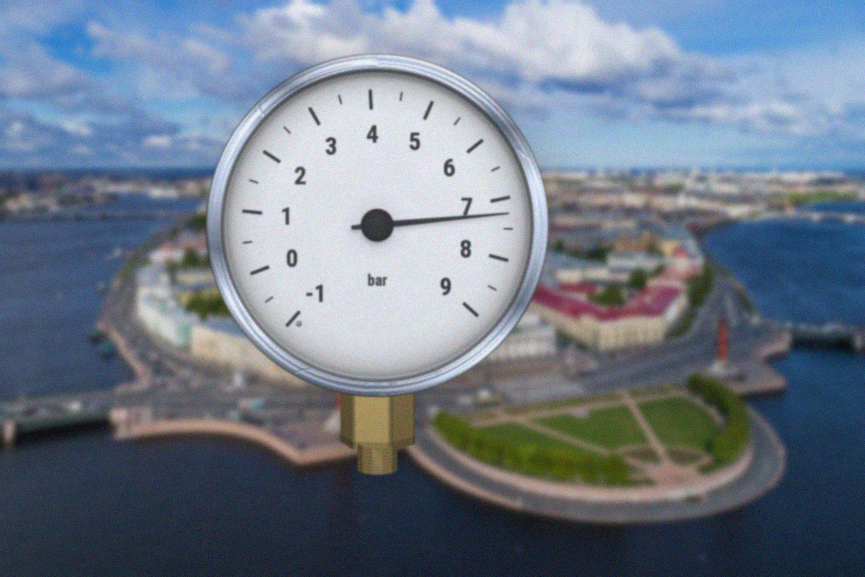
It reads {"value": 7.25, "unit": "bar"}
